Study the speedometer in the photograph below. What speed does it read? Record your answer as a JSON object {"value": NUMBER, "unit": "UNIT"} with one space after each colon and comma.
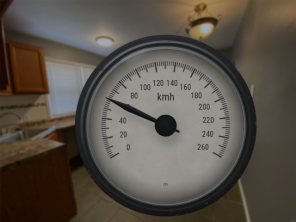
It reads {"value": 60, "unit": "km/h"}
